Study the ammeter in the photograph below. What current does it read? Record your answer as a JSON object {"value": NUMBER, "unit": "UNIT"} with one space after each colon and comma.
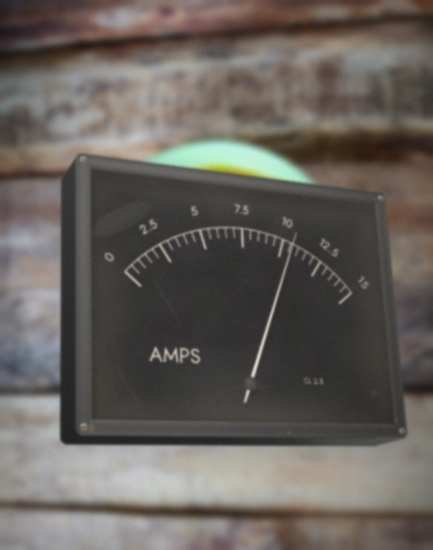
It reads {"value": 10.5, "unit": "A"}
